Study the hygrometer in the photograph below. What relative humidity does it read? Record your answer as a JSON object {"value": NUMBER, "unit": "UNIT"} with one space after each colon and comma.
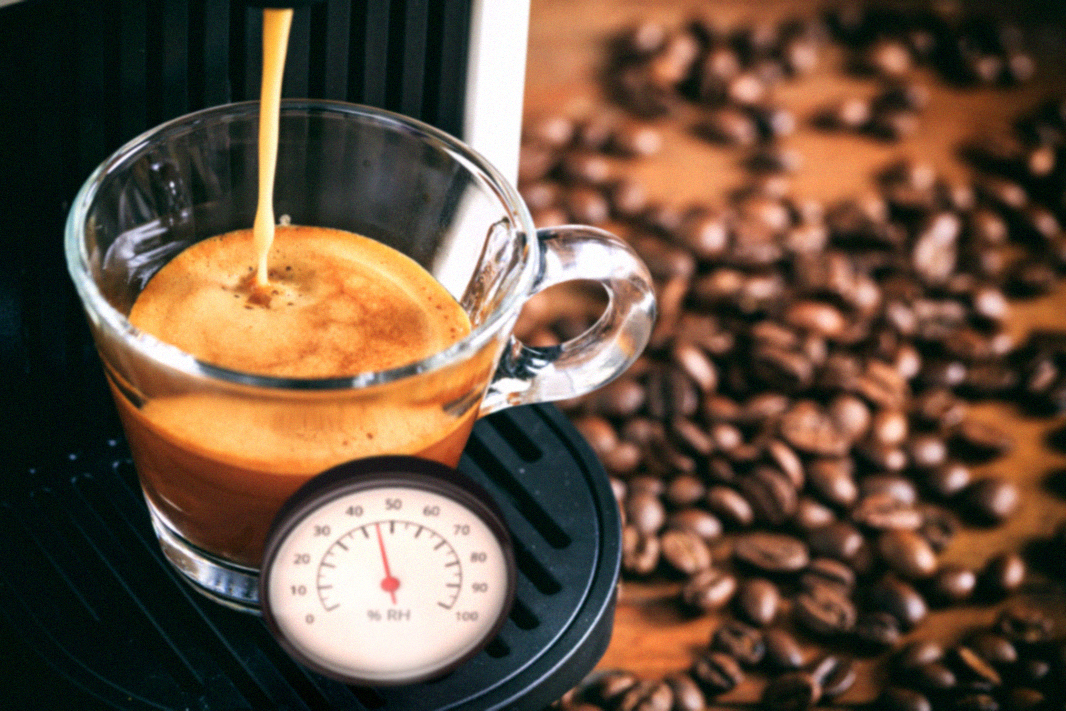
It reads {"value": 45, "unit": "%"}
